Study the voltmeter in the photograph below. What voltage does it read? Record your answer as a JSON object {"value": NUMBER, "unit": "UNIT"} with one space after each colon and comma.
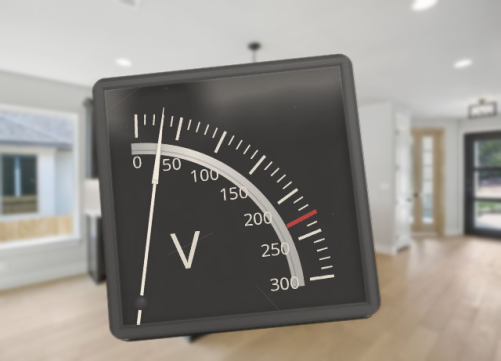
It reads {"value": 30, "unit": "V"}
